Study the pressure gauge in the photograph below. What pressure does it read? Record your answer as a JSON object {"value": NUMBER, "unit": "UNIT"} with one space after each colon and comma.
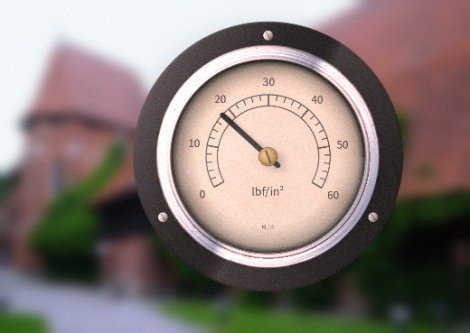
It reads {"value": 18, "unit": "psi"}
